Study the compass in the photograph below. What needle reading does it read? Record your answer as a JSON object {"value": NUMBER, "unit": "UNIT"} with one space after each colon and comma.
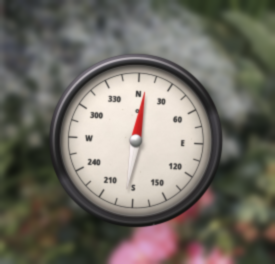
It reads {"value": 7.5, "unit": "°"}
